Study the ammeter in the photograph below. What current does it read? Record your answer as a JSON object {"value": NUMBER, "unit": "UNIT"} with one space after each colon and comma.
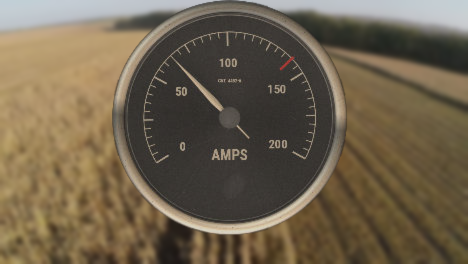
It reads {"value": 65, "unit": "A"}
